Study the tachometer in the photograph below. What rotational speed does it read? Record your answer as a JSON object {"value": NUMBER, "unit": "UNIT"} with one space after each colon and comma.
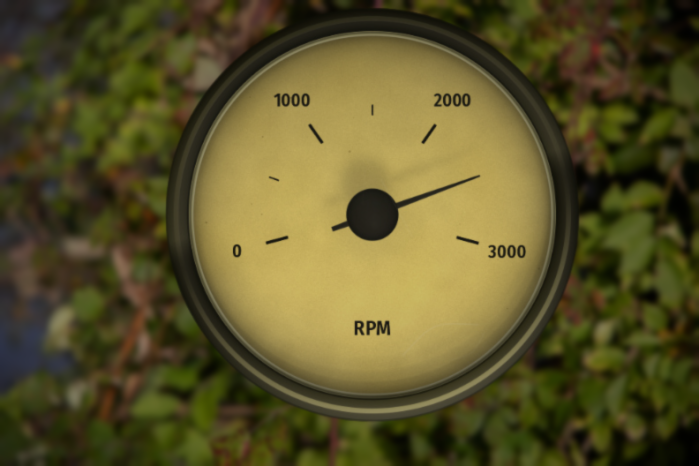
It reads {"value": 2500, "unit": "rpm"}
